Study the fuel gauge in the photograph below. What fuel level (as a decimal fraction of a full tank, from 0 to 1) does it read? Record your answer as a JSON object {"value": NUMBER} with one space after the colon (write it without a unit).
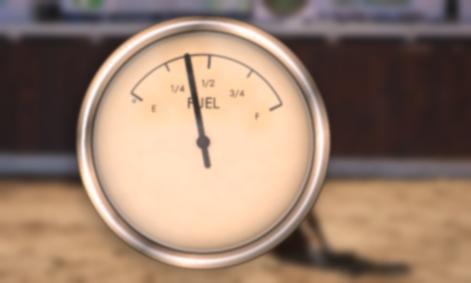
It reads {"value": 0.375}
